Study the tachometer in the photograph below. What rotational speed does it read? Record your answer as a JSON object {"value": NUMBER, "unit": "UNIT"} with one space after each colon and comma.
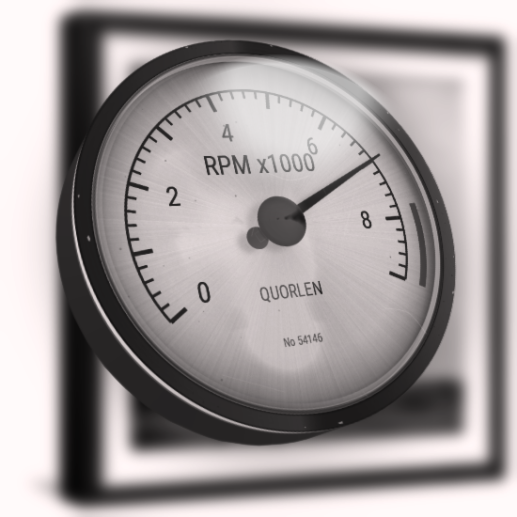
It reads {"value": 7000, "unit": "rpm"}
